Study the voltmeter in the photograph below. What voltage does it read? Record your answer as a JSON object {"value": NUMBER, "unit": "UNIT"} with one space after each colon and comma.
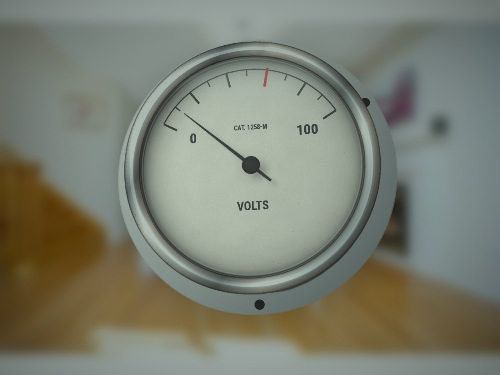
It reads {"value": 10, "unit": "V"}
